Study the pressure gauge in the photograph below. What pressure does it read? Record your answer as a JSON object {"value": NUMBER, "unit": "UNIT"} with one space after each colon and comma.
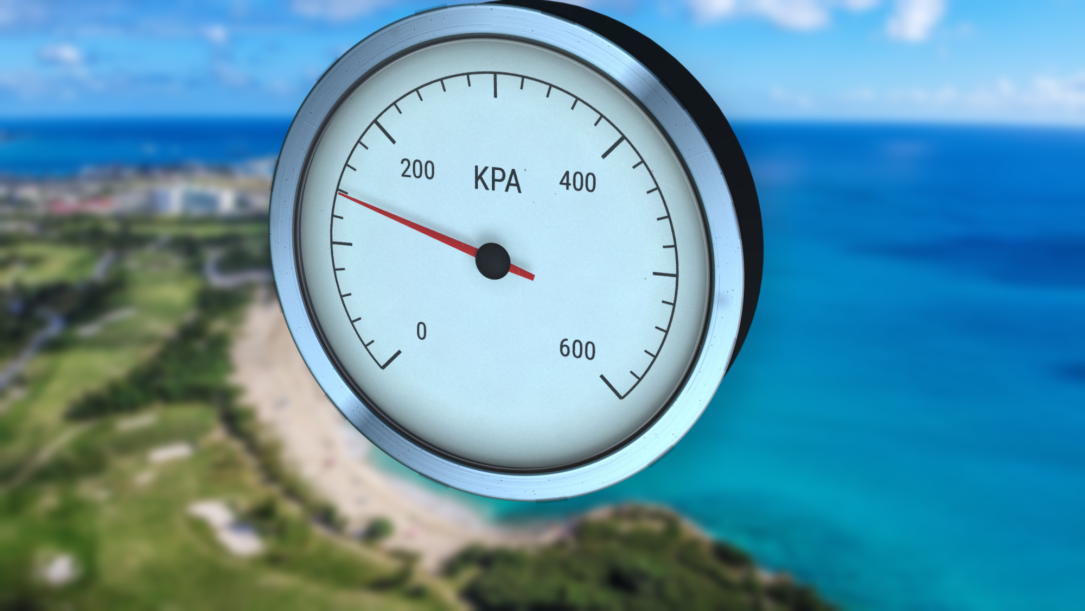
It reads {"value": 140, "unit": "kPa"}
